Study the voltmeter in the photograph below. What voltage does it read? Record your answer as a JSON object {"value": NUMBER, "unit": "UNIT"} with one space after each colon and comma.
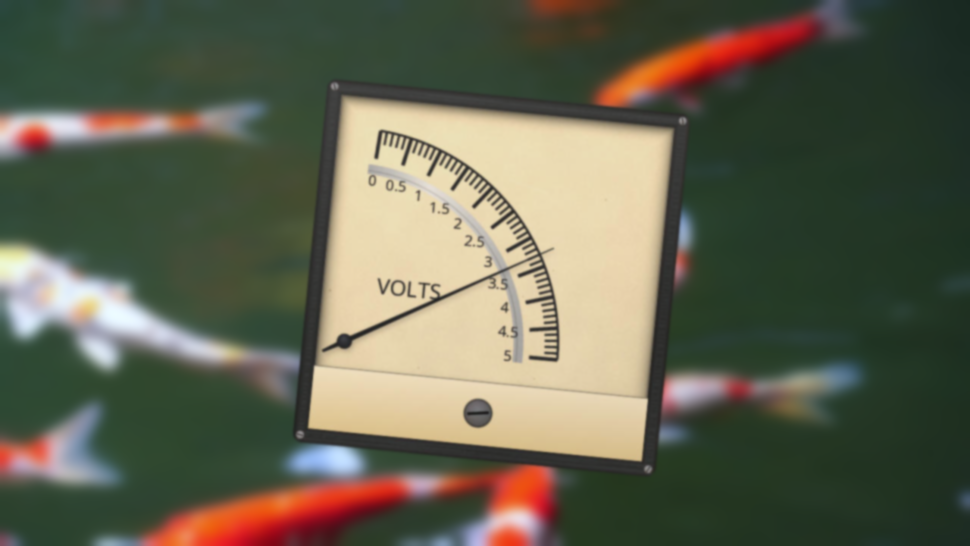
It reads {"value": 3.3, "unit": "V"}
